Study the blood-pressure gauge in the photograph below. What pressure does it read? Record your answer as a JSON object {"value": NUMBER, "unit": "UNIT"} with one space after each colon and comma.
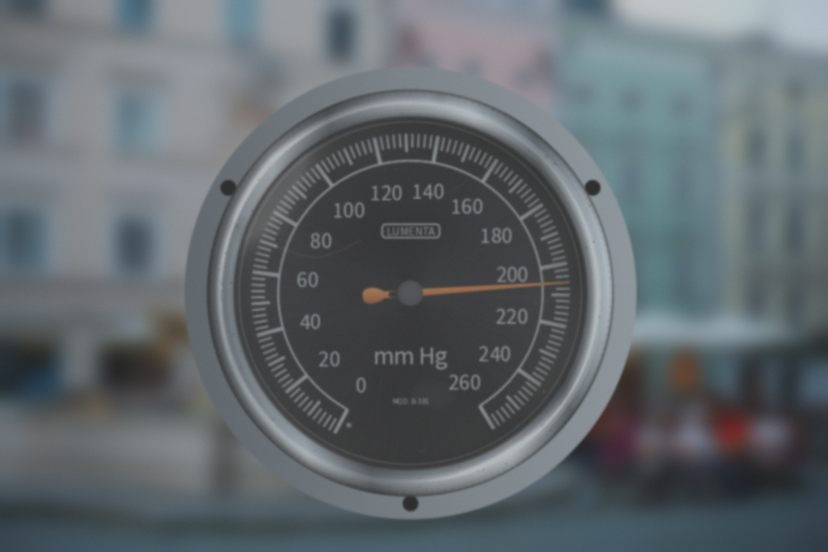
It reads {"value": 206, "unit": "mmHg"}
